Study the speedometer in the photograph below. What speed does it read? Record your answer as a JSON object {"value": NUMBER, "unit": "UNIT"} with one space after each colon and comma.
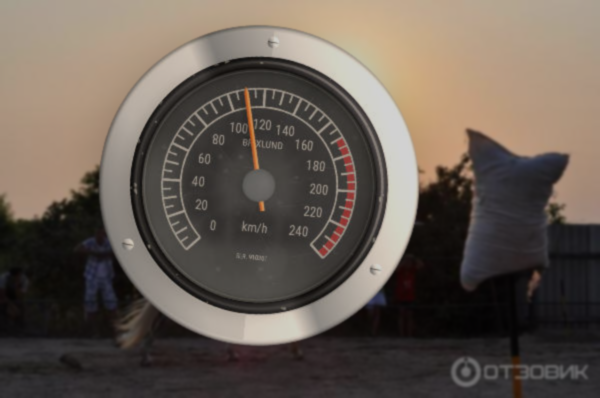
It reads {"value": 110, "unit": "km/h"}
